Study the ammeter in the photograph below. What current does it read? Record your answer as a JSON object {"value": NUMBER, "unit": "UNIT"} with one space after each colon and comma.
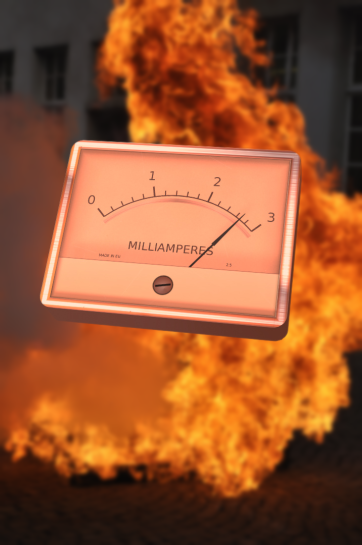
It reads {"value": 2.7, "unit": "mA"}
